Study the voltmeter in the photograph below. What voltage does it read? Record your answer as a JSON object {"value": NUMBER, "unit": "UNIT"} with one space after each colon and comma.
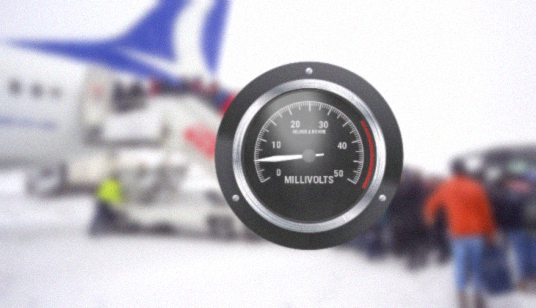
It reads {"value": 5, "unit": "mV"}
